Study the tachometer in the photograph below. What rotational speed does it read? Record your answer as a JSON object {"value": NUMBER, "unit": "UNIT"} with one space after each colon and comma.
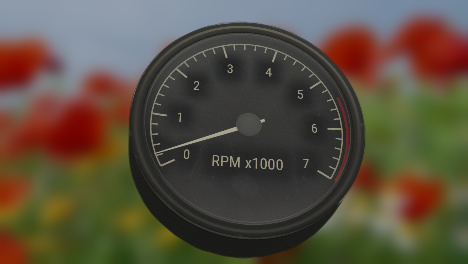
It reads {"value": 200, "unit": "rpm"}
